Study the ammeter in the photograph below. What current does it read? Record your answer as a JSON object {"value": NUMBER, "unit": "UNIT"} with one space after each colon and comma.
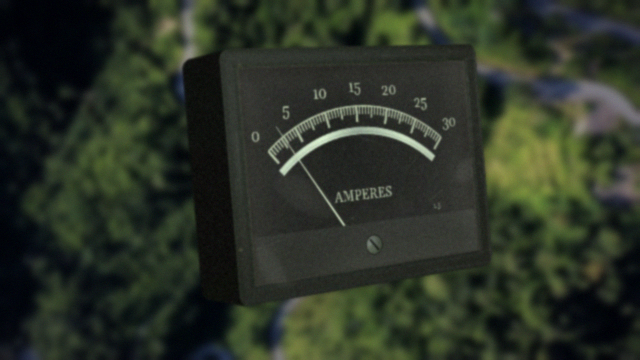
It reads {"value": 2.5, "unit": "A"}
